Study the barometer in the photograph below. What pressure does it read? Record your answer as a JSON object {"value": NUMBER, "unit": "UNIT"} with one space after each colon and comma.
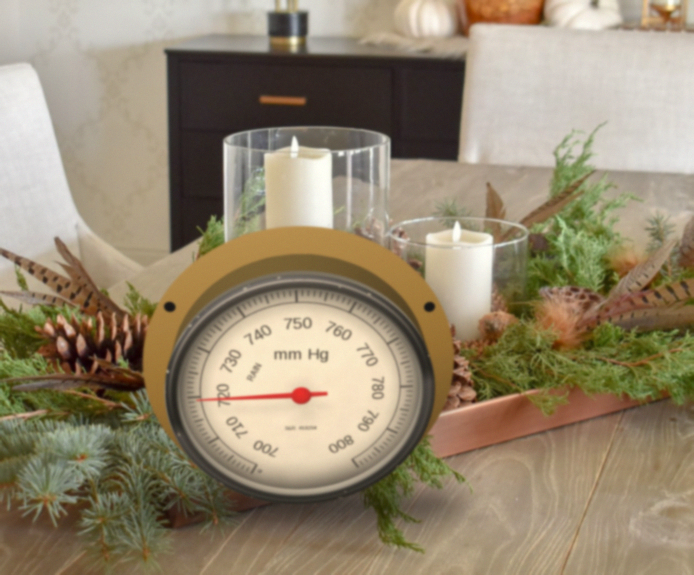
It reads {"value": 720, "unit": "mmHg"}
